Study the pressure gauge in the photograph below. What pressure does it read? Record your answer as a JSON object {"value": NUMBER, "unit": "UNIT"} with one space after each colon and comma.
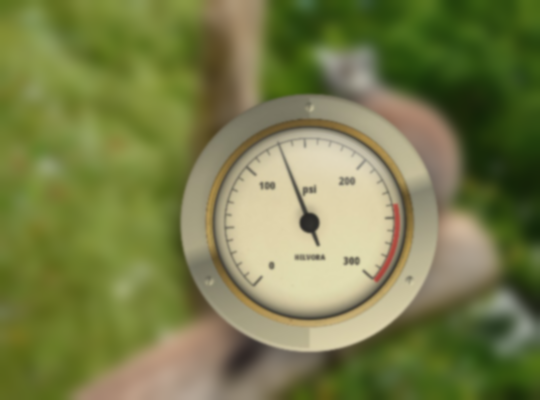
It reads {"value": 130, "unit": "psi"}
